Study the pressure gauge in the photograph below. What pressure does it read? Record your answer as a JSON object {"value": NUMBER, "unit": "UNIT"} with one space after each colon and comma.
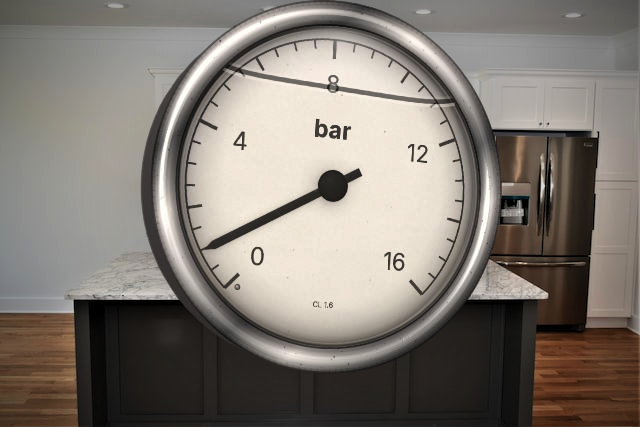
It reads {"value": 1, "unit": "bar"}
